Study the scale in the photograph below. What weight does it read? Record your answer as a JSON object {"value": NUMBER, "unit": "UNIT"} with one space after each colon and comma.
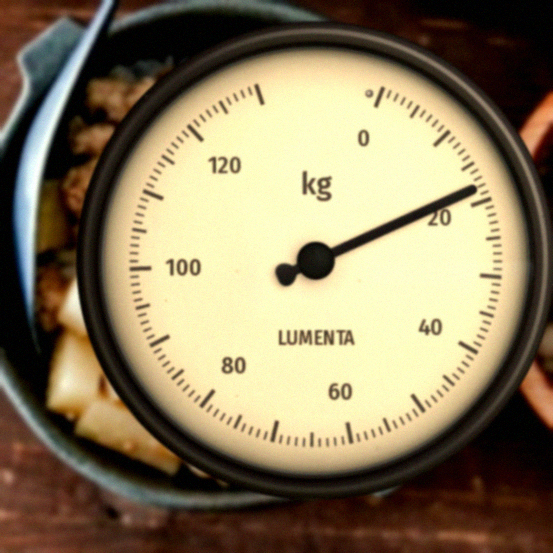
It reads {"value": 18, "unit": "kg"}
